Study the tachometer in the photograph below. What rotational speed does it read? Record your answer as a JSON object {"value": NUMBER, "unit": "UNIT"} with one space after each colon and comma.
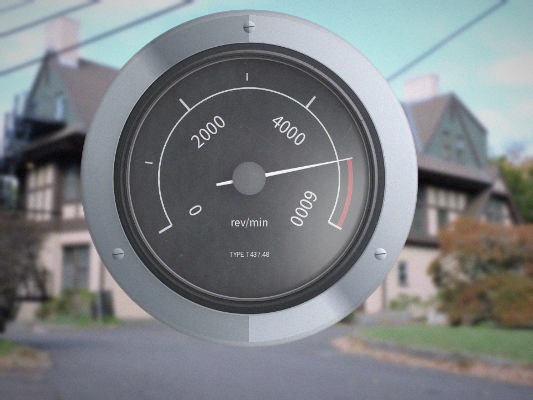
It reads {"value": 5000, "unit": "rpm"}
